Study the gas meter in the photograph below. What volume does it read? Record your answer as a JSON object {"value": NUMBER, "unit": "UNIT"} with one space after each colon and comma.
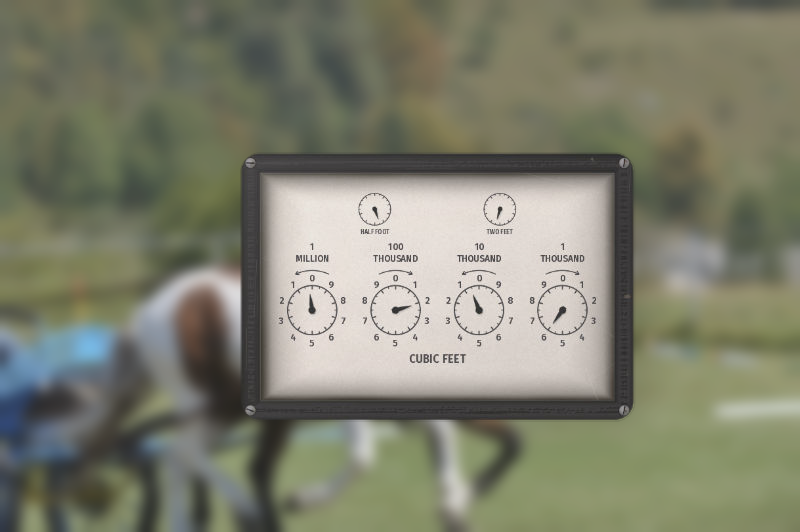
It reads {"value": 20600, "unit": "ft³"}
